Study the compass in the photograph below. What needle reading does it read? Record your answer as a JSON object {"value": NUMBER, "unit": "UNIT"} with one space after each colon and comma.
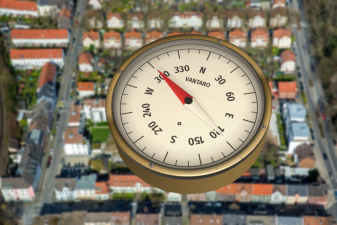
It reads {"value": 300, "unit": "°"}
